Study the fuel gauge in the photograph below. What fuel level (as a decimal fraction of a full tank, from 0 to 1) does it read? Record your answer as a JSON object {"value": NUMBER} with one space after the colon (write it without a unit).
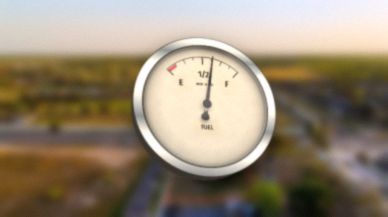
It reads {"value": 0.625}
